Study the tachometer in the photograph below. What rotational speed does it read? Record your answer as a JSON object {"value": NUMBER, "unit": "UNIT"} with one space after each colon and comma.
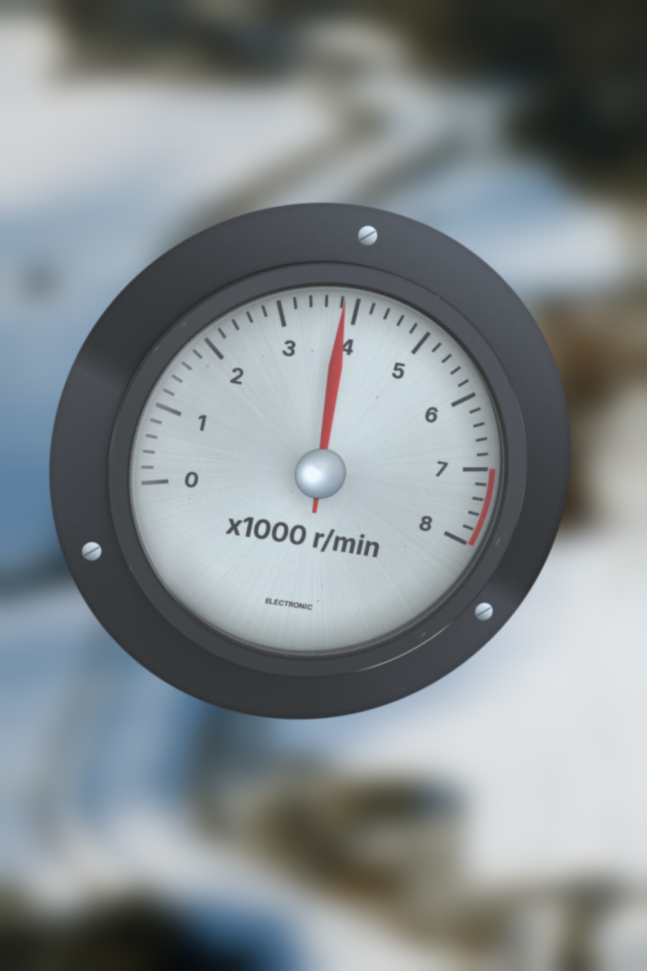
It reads {"value": 3800, "unit": "rpm"}
